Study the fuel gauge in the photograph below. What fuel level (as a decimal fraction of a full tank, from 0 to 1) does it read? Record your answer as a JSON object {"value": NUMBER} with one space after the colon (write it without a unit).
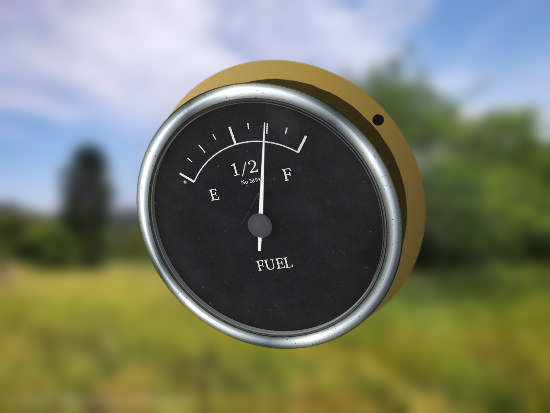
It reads {"value": 0.75}
